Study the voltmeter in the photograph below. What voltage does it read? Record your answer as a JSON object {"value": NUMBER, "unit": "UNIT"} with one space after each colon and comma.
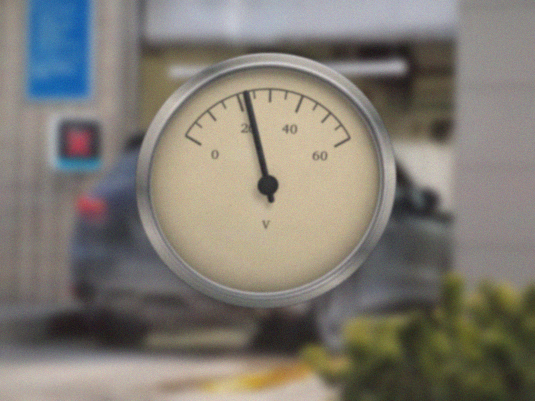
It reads {"value": 22.5, "unit": "V"}
